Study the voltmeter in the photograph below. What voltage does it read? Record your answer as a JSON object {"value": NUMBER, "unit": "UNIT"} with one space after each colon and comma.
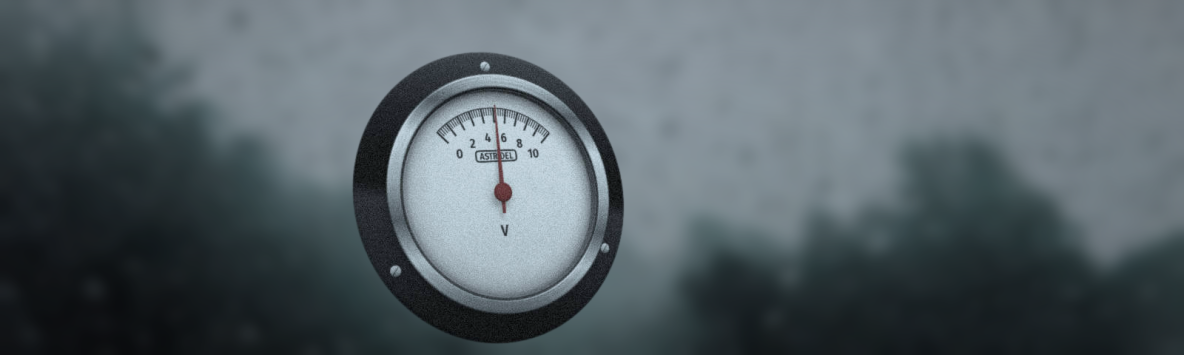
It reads {"value": 5, "unit": "V"}
